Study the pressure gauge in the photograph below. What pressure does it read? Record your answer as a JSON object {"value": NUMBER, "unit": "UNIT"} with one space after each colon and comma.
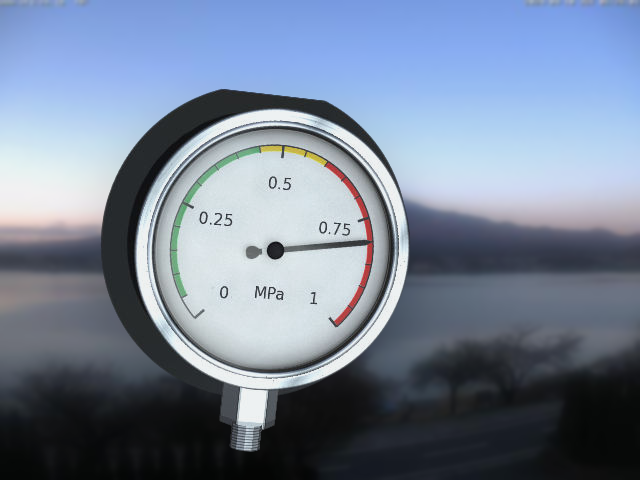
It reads {"value": 0.8, "unit": "MPa"}
